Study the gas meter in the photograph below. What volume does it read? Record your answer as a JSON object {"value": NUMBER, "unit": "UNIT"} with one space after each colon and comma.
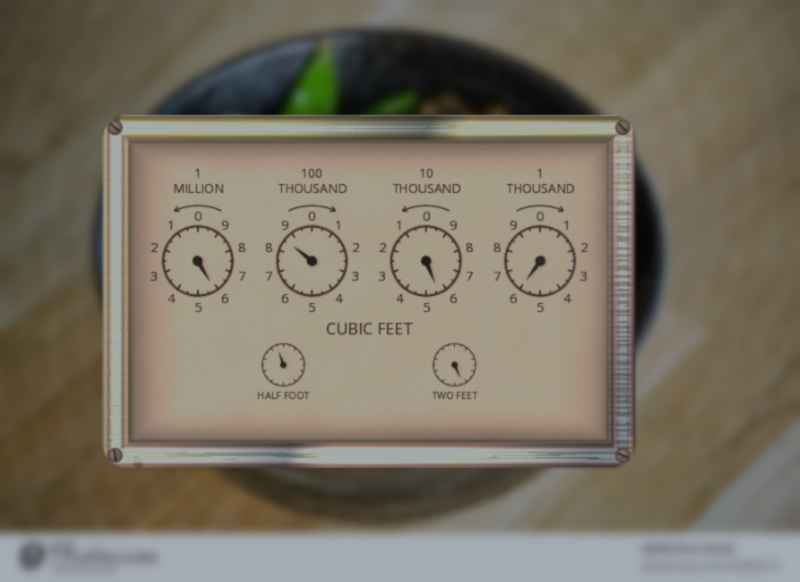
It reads {"value": 585600, "unit": "ft³"}
